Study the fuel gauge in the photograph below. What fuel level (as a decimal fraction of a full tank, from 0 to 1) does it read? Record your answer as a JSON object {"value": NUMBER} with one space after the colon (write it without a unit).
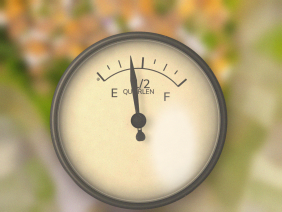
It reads {"value": 0.375}
